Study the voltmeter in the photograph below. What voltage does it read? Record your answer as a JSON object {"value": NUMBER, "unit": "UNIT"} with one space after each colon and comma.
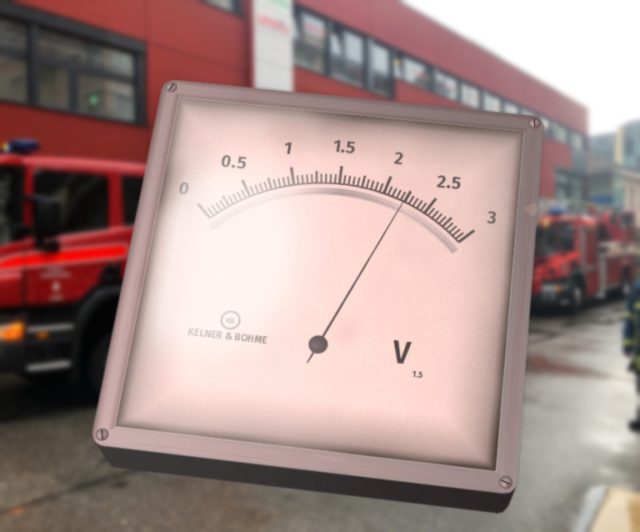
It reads {"value": 2.25, "unit": "V"}
